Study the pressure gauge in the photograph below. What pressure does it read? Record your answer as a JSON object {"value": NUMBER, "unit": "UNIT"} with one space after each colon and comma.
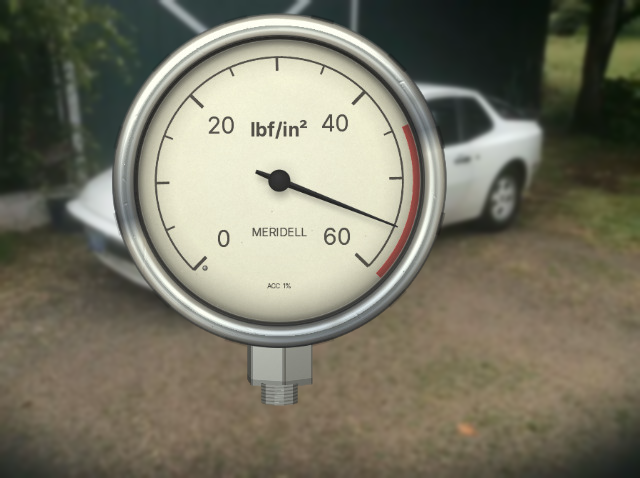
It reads {"value": 55, "unit": "psi"}
